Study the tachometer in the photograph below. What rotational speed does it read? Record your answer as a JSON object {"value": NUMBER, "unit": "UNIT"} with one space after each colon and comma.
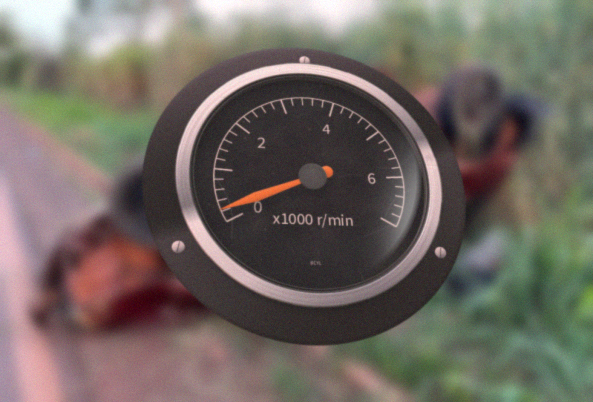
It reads {"value": 200, "unit": "rpm"}
